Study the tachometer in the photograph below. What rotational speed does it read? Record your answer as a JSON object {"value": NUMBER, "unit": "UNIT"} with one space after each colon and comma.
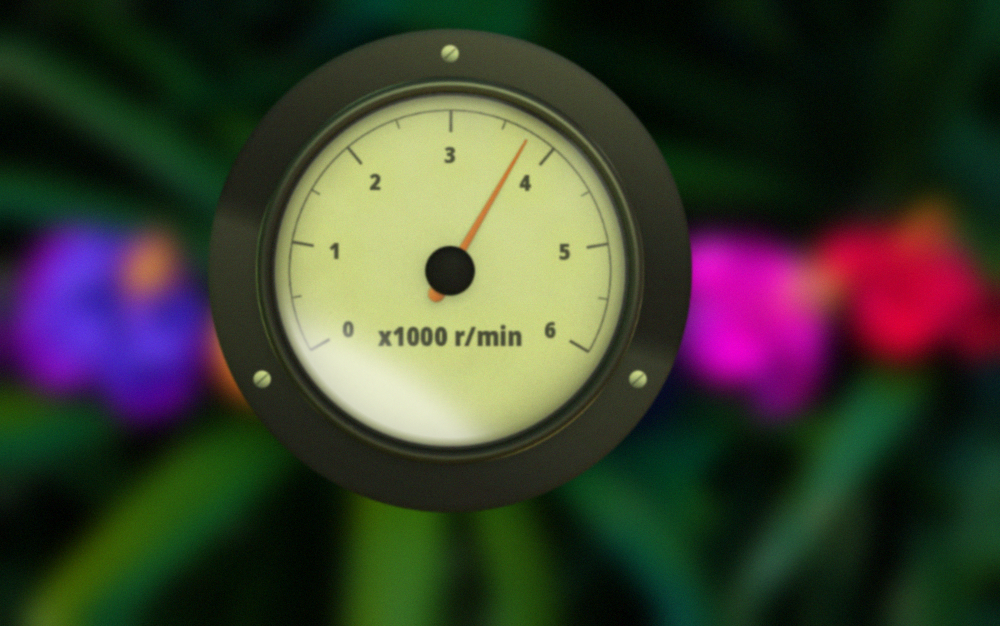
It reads {"value": 3750, "unit": "rpm"}
